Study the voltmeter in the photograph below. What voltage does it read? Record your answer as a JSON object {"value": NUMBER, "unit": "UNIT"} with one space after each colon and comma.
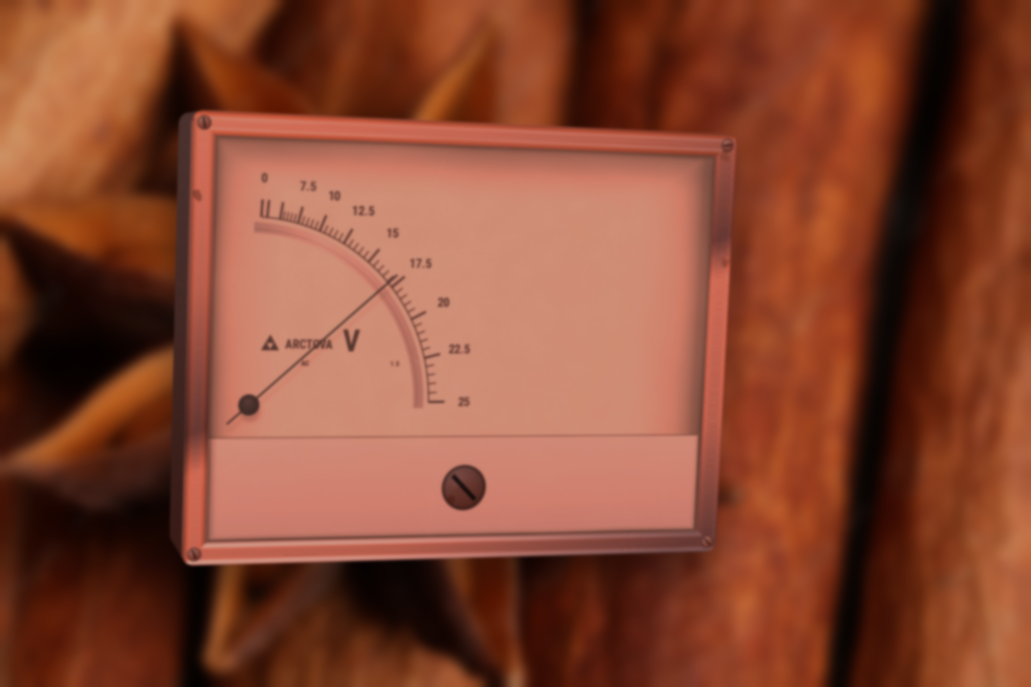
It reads {"value": 17, "unit": "V"}
